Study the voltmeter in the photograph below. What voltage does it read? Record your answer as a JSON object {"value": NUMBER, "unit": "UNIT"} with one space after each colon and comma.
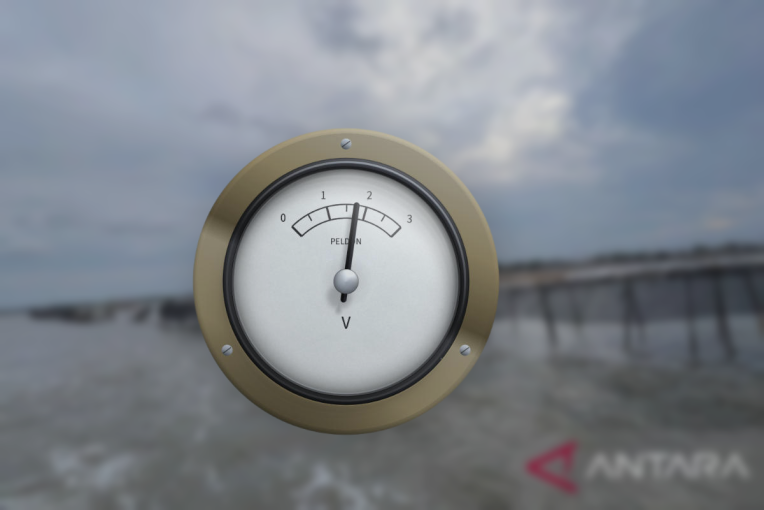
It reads {"value": 1.75, "unit": "V"}
